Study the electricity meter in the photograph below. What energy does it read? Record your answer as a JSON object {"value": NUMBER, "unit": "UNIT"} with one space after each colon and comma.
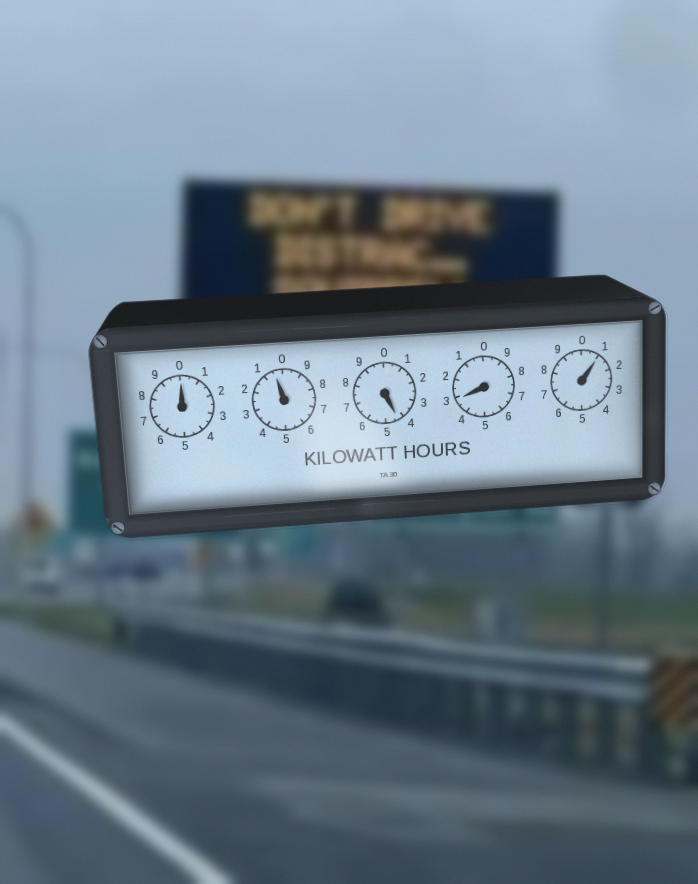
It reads {"value": 431, "unit": "kWh"}
